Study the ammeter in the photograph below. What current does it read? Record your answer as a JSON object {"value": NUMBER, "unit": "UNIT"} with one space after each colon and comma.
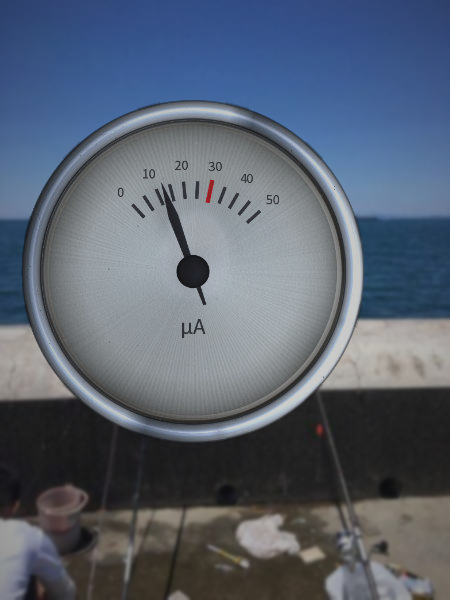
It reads {"value": 12.5, "unit": "µA"}
